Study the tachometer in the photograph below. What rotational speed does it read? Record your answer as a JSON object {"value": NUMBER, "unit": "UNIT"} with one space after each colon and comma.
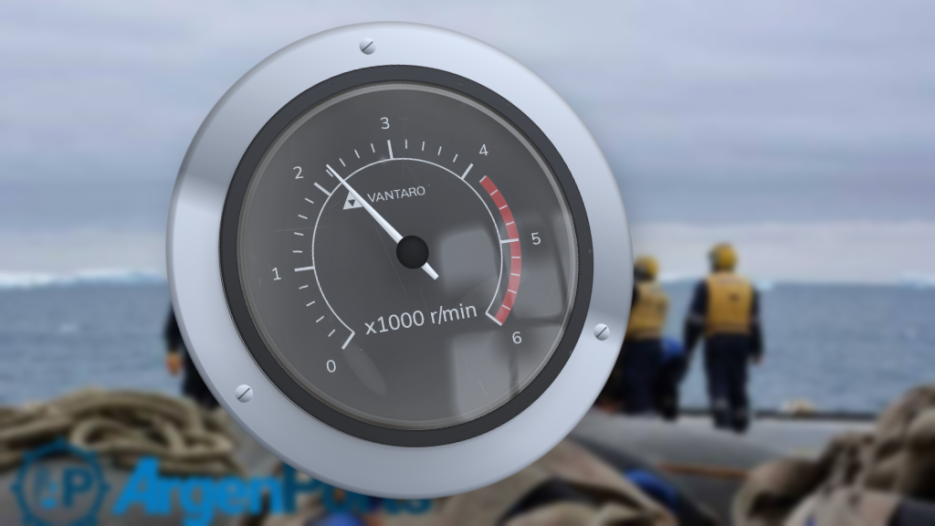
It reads {"value": 2200, "unit": "rpm"}
